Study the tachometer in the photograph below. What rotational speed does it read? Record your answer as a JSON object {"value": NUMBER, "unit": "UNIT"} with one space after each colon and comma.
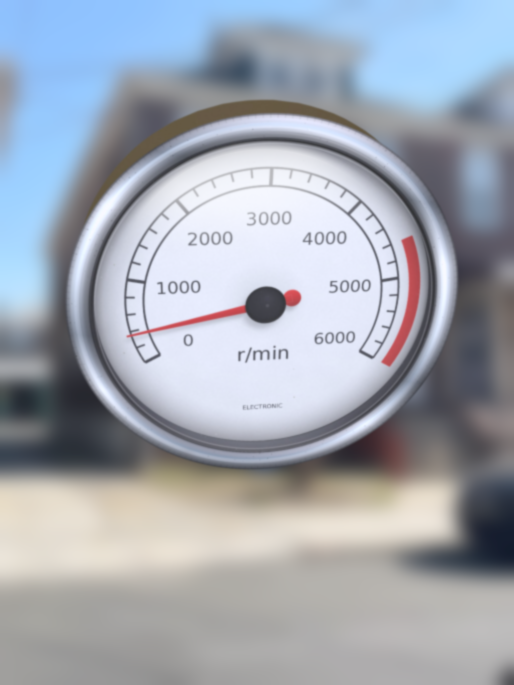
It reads {"value": 400, "unit": "rpm"}
